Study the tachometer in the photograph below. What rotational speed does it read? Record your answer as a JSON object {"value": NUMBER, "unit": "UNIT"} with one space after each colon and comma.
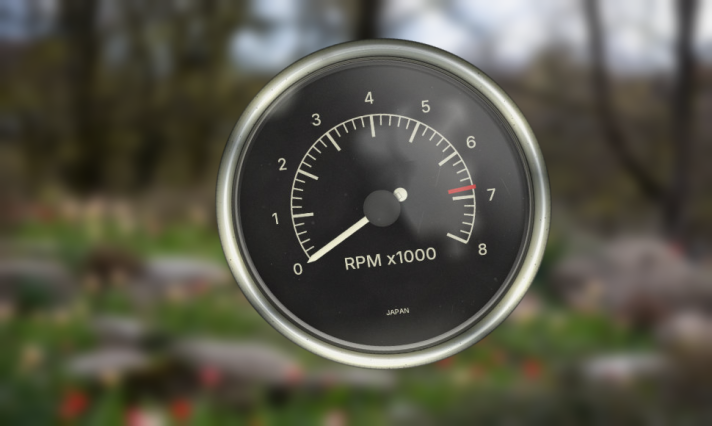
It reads {"value": 0, "unit": "rpm"}
